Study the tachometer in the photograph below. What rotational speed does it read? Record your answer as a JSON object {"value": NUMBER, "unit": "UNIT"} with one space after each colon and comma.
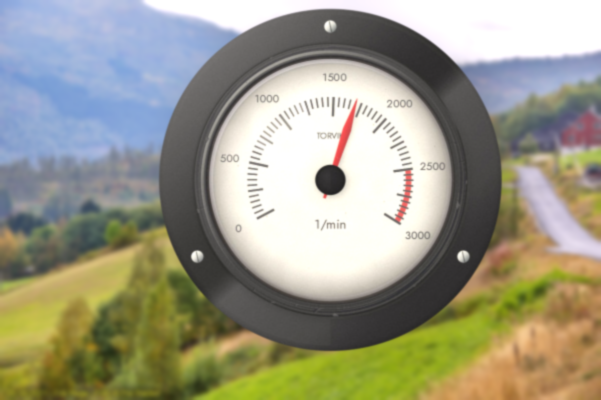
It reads {"value": 1700, "unit": "rpm"}
